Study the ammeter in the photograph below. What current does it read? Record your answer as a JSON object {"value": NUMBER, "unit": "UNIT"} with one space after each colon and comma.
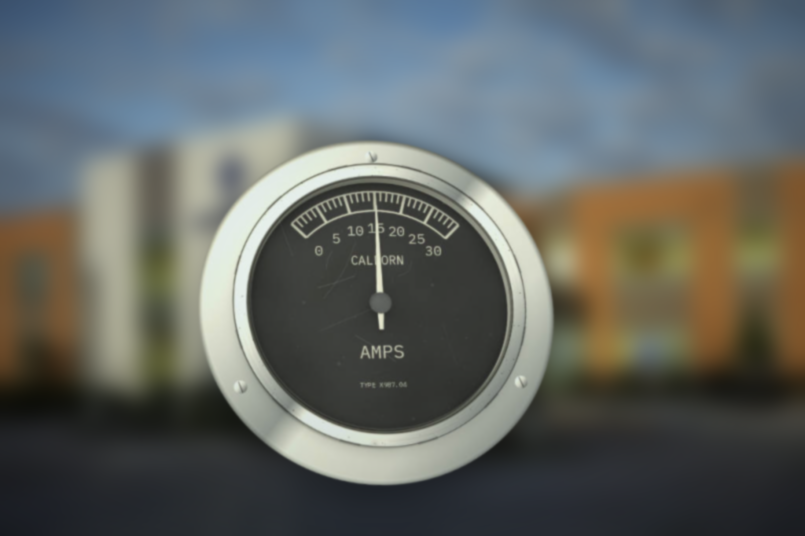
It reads {"value": 15, "unit": "A"}
